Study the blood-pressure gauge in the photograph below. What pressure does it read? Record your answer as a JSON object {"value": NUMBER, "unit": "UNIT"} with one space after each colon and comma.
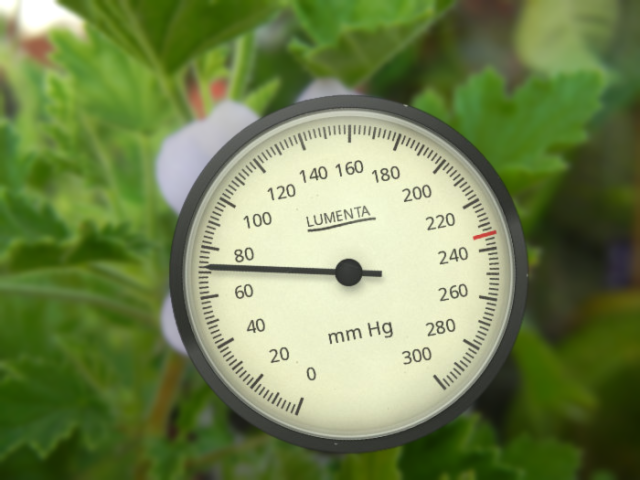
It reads {"value": 72, "unit": "mmHg"}
